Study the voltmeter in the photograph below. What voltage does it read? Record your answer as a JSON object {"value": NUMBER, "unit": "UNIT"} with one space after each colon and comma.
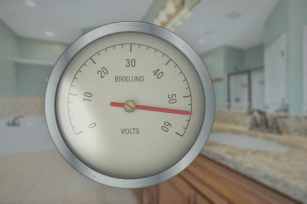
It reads {"value": 54, "unit": "V"}
